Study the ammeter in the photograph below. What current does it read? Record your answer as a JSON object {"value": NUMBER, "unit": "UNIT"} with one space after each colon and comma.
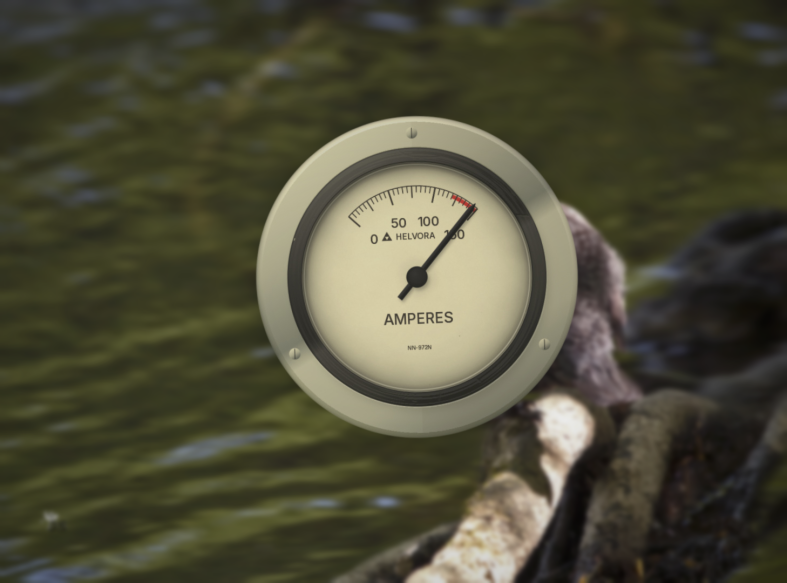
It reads {"value": 145, "unit": "A"}
